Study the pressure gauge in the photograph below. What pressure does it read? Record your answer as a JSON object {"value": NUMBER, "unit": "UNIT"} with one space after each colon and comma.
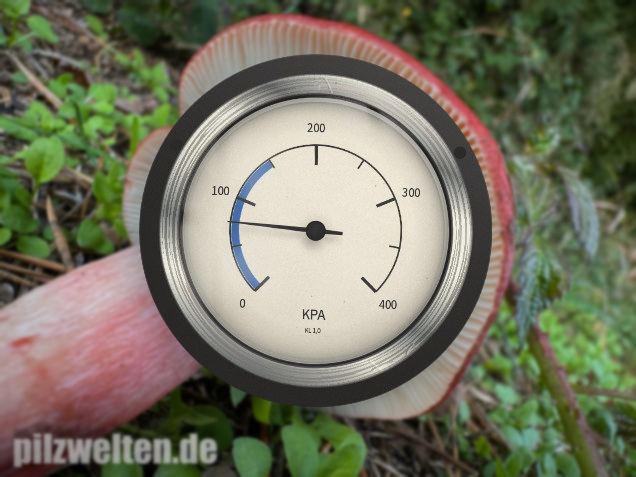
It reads {"value": 75, "unit": "kPa"}
